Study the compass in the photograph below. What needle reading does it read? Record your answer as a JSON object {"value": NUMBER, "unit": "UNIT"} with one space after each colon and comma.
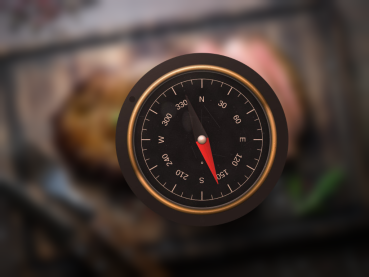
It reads {"value": 160, "unit": "°"}
